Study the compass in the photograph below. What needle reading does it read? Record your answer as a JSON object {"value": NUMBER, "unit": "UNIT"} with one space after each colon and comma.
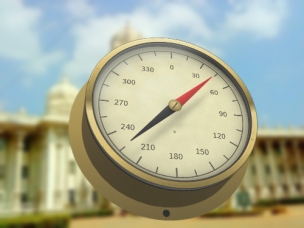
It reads {"value": 45, "unit": "°"}
